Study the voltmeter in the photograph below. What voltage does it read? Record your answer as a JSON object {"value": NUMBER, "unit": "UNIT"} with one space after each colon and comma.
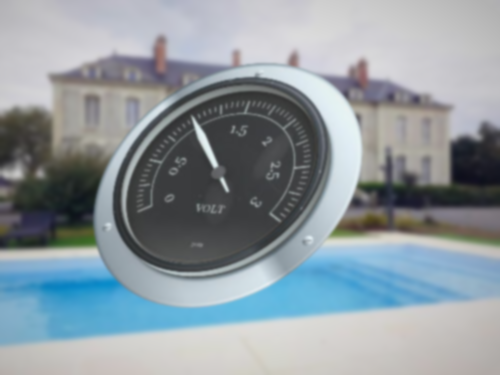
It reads {"value": 1, "unit": "V"}
